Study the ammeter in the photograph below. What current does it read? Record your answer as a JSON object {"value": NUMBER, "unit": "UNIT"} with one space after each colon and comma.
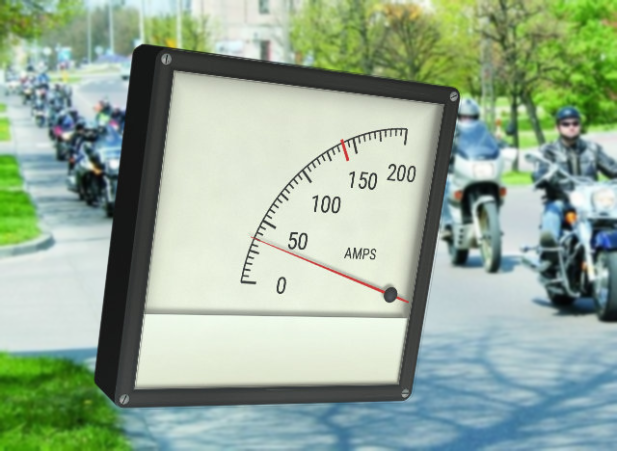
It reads {"value": 35, "unit": "A"}
